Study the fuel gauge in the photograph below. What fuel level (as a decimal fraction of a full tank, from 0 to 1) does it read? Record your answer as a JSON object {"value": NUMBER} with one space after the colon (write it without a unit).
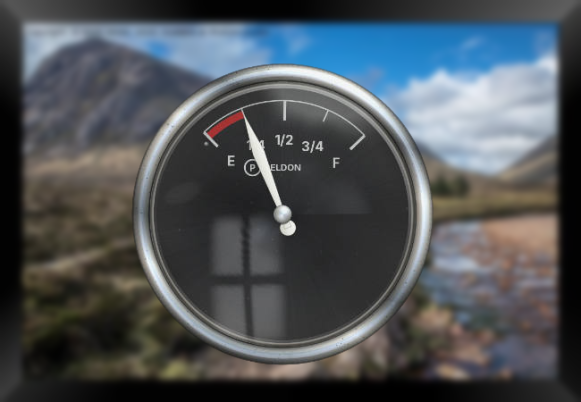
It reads {"value": 0.25}
